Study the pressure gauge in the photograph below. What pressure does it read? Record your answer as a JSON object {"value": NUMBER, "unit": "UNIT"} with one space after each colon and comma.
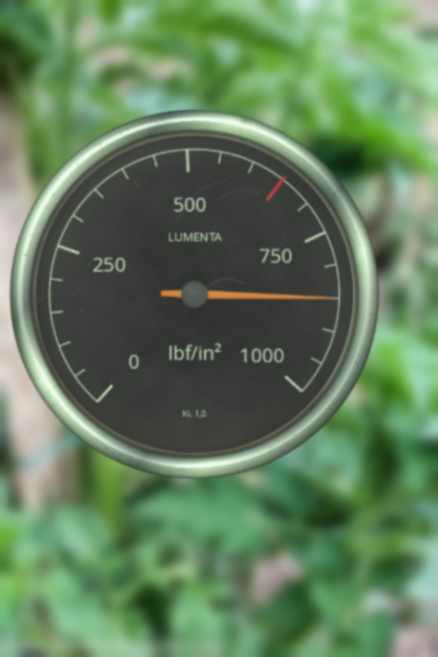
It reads {"value": 850, "unit": "psi"}
